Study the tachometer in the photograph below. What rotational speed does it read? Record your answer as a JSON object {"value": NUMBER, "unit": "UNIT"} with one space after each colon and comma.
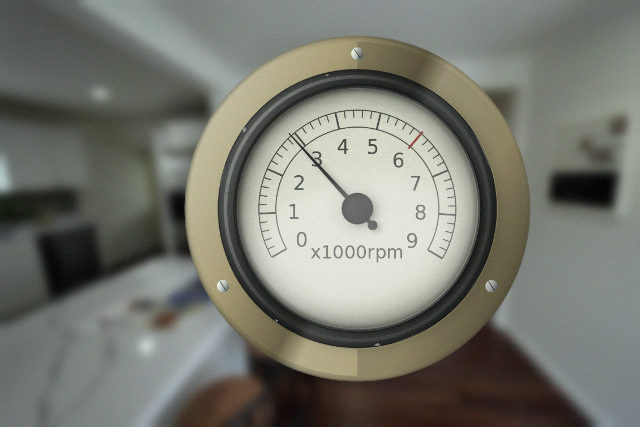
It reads {"value": 2900, "unit": "rpm"}
